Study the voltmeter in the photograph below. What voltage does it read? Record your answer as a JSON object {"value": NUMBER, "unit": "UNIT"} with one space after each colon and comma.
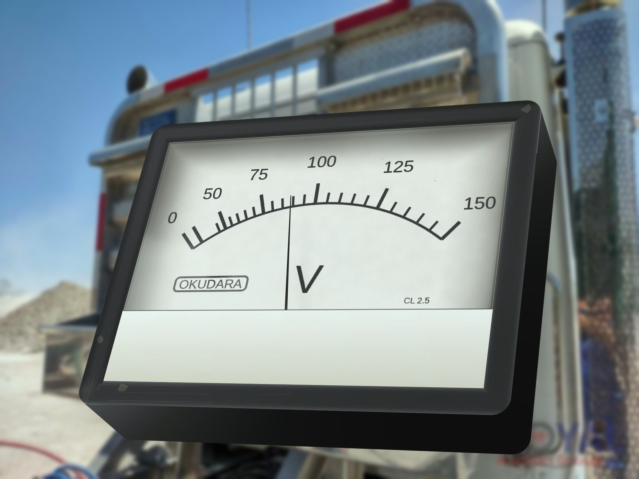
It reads {"value": 90, "unit": "V"}
